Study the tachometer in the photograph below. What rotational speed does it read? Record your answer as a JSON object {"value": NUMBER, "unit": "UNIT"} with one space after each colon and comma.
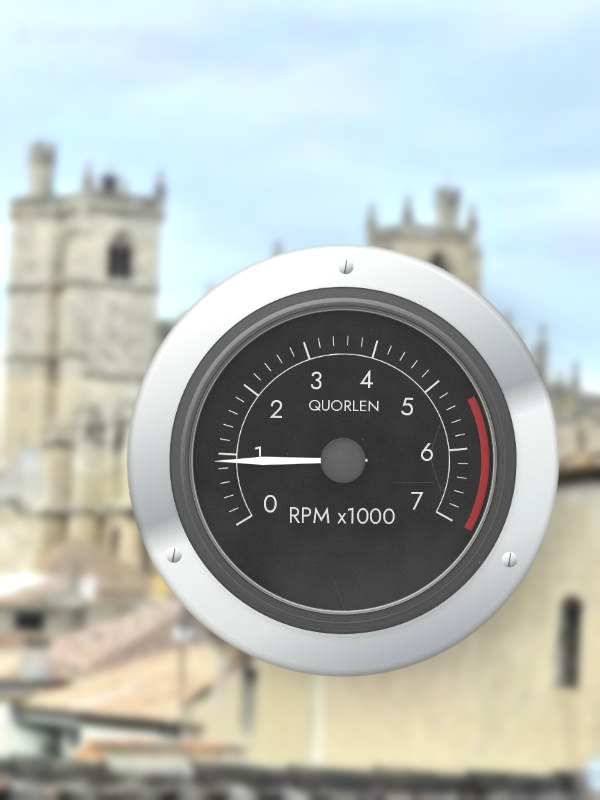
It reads {"value": 900, "unit": "rpm"}
